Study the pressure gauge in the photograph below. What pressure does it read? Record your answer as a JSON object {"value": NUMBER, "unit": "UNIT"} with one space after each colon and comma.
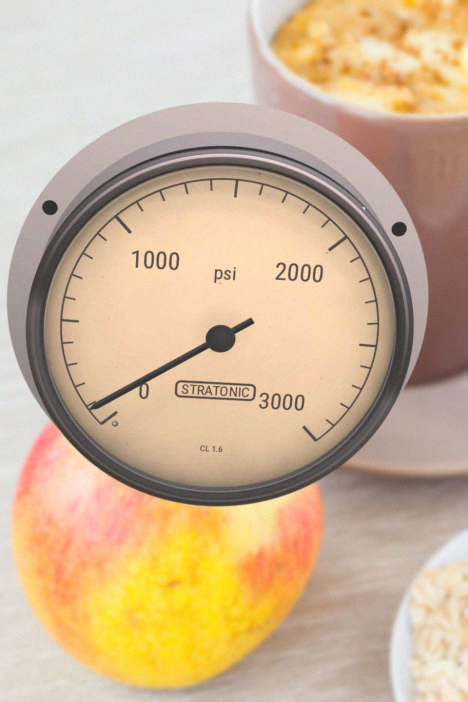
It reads {"value": 100, "unit": "psi"}
